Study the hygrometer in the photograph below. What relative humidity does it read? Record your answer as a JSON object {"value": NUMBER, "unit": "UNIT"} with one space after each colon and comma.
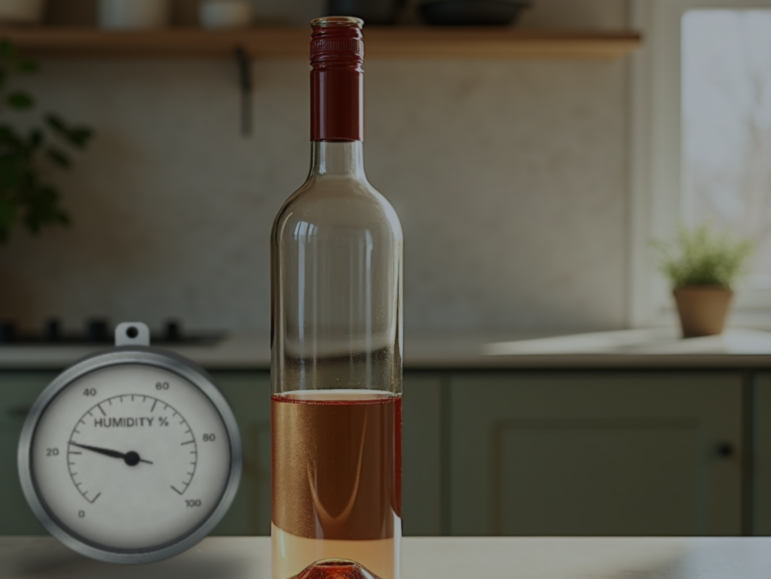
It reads {"value": 24, "unit": "%"}
